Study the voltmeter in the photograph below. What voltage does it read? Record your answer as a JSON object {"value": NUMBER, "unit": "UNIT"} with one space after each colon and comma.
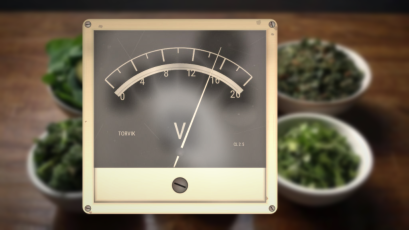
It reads {"value": 15, "unit": "V"}
